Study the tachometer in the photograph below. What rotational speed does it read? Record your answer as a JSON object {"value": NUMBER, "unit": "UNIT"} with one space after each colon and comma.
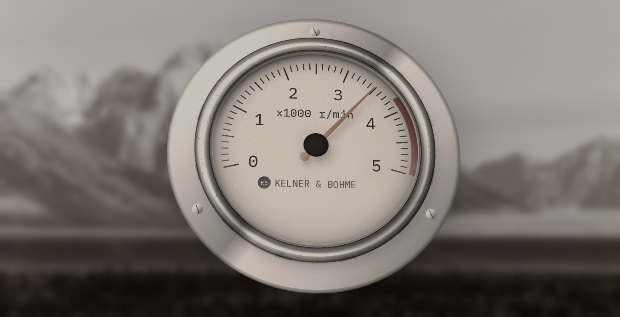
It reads {"value": 3500, "unit": "rpm"}
